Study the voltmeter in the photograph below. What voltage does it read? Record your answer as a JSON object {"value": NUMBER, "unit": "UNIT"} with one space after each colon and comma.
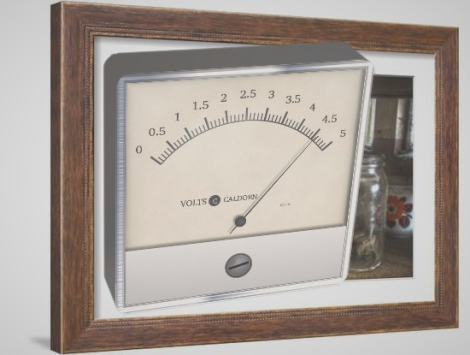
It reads {"value": 4.5, "unit": "V"}
